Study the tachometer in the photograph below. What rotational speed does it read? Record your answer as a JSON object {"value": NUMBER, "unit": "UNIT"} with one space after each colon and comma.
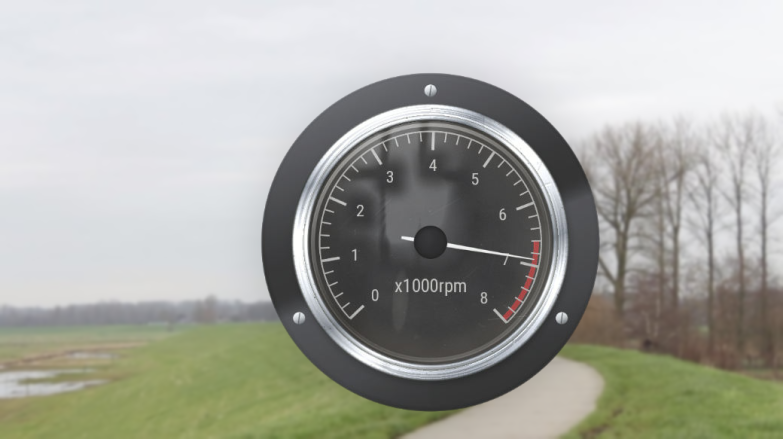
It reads {"value": 6900, "unit": "rpm"}
